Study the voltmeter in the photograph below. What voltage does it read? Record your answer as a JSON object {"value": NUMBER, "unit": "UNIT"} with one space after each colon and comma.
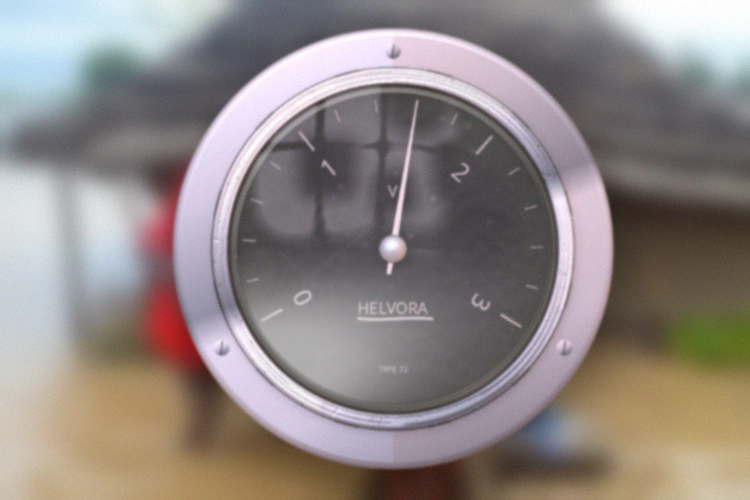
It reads {"value": 1.6, "unit": "V"}
